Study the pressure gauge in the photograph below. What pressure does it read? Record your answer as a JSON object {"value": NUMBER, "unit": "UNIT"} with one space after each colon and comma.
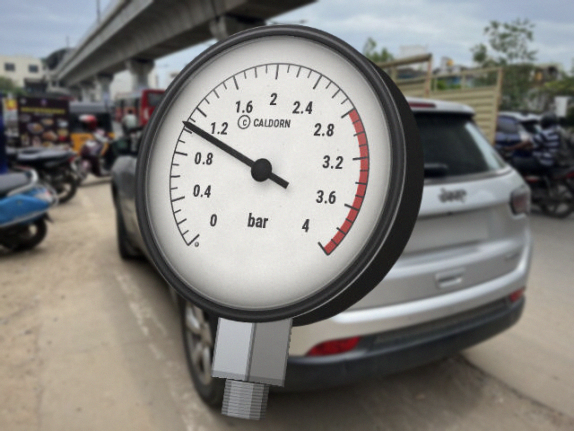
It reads {"value": 1.05, "unit": "bar"}
